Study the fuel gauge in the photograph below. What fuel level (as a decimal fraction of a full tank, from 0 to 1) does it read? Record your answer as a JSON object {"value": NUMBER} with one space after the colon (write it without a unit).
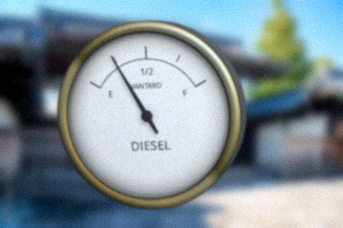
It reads {"value": 0.25}
